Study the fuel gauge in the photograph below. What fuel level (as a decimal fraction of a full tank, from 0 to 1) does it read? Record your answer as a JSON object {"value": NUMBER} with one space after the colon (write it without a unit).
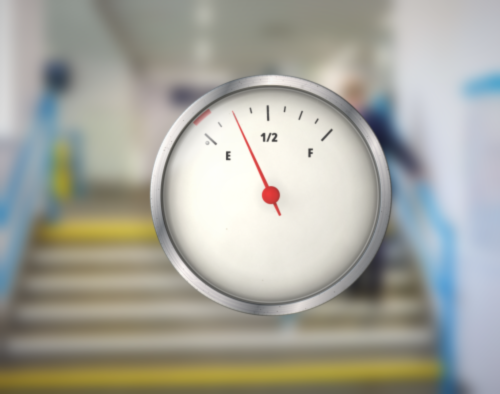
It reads {"value": 0.25}
